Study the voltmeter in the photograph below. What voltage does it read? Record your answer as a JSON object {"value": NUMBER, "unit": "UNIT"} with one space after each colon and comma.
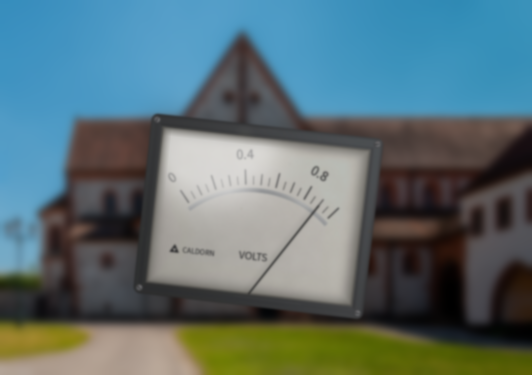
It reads {"value": 0.9, "unit": "V"}
